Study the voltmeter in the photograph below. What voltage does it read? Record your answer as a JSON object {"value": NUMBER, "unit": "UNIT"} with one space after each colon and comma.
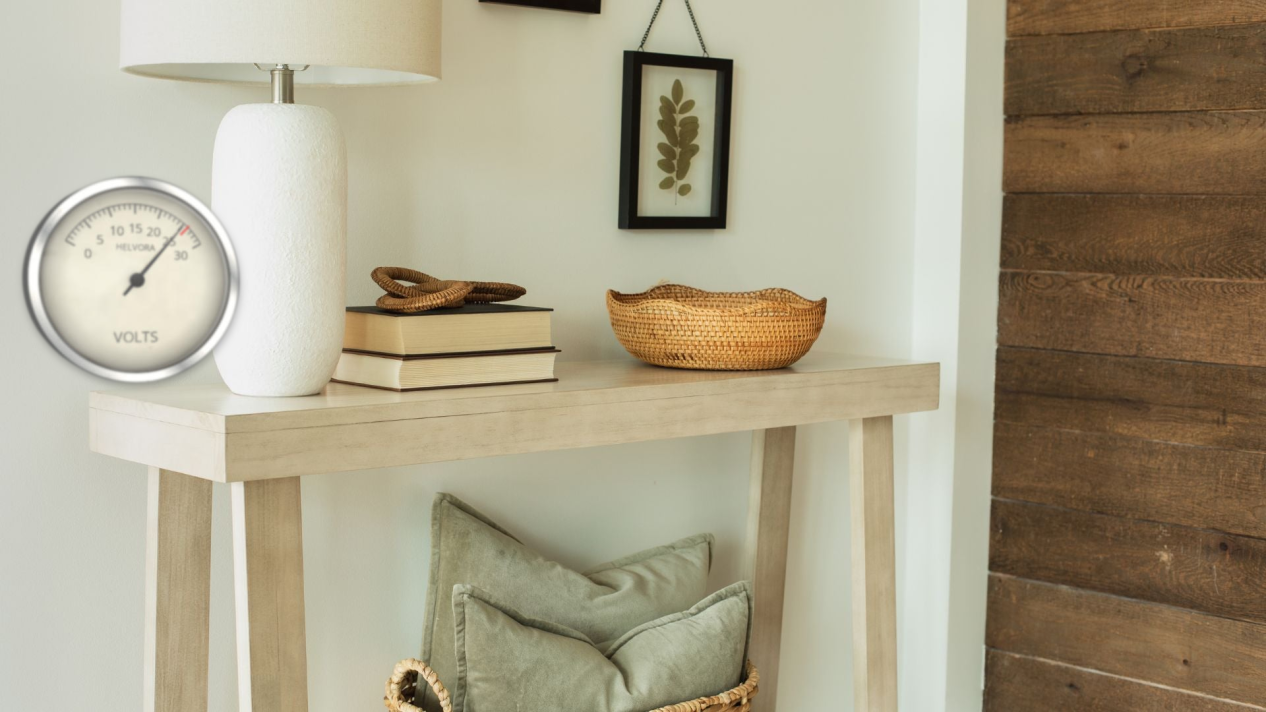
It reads {"value": 25, "unit": "V"}
